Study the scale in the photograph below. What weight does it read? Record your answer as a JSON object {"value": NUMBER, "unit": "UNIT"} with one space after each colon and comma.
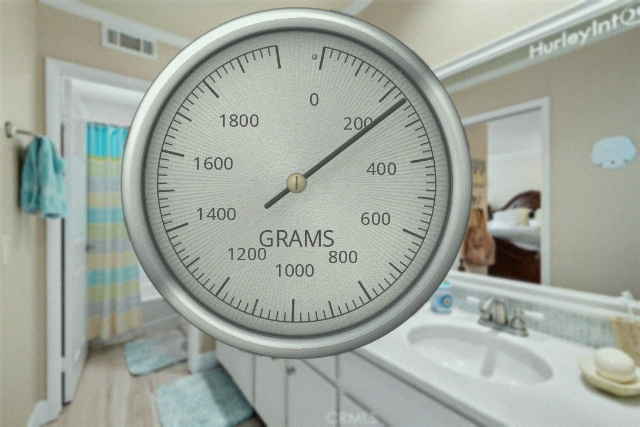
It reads {"value": 240, "unit": "g"}
